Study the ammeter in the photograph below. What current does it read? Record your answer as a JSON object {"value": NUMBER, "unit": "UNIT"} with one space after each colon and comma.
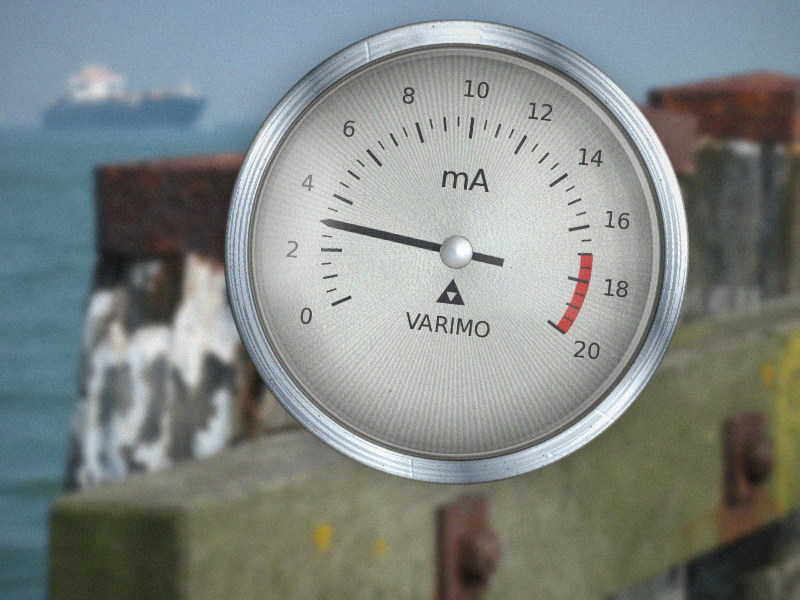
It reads {"value": 3, "unit": "mA"}
